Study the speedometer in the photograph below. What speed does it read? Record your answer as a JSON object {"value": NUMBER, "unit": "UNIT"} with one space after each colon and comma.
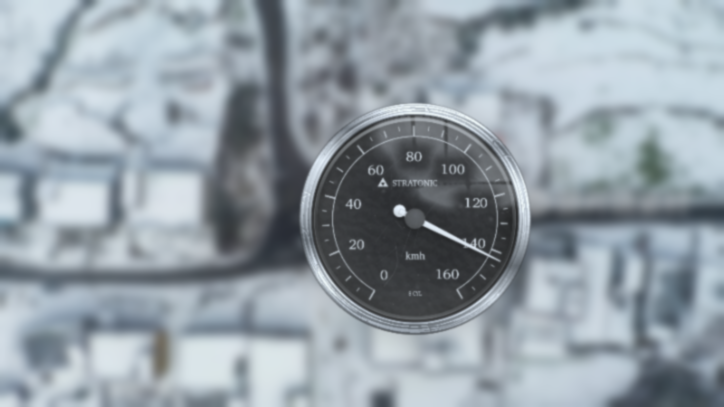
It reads {"value": 142.5, "unit": "km/h"}
